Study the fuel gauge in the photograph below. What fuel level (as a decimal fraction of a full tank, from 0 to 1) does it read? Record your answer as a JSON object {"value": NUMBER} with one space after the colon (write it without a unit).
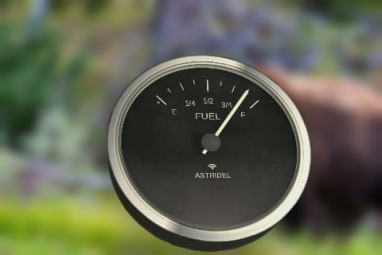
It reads {"value": 0.875}
